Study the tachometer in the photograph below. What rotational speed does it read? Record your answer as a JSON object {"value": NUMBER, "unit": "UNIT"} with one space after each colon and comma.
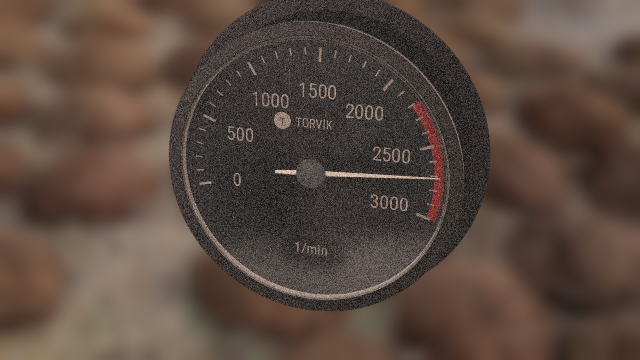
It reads {"value": 2700, "unit": "rpm"}
